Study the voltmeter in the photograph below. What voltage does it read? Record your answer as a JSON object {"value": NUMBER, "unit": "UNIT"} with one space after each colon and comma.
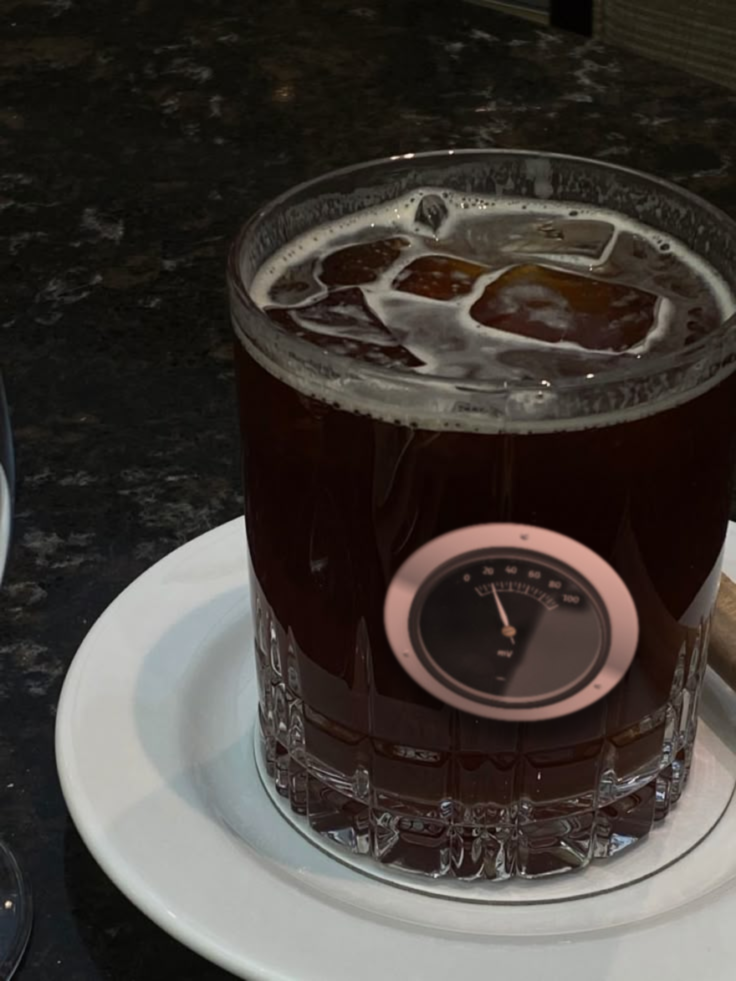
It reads {"value": 20, "unit": "mV"}
